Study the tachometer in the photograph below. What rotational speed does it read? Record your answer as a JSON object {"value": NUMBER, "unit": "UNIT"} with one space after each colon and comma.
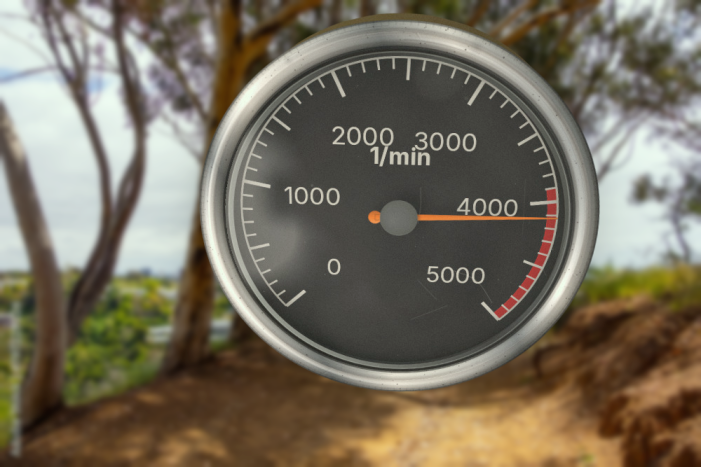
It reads {"value": 4100, "unit": "rpm"}
